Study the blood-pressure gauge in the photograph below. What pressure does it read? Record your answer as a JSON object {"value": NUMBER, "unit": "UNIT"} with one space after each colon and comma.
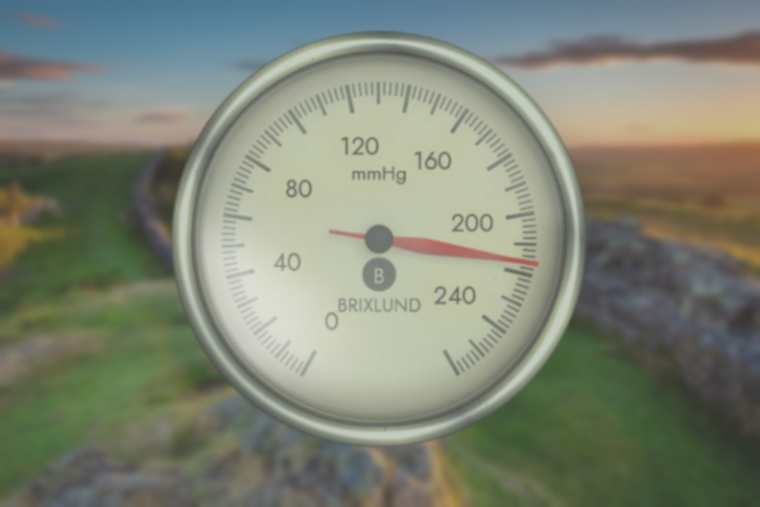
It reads {"value": 216, "unit": "mmHg"}
